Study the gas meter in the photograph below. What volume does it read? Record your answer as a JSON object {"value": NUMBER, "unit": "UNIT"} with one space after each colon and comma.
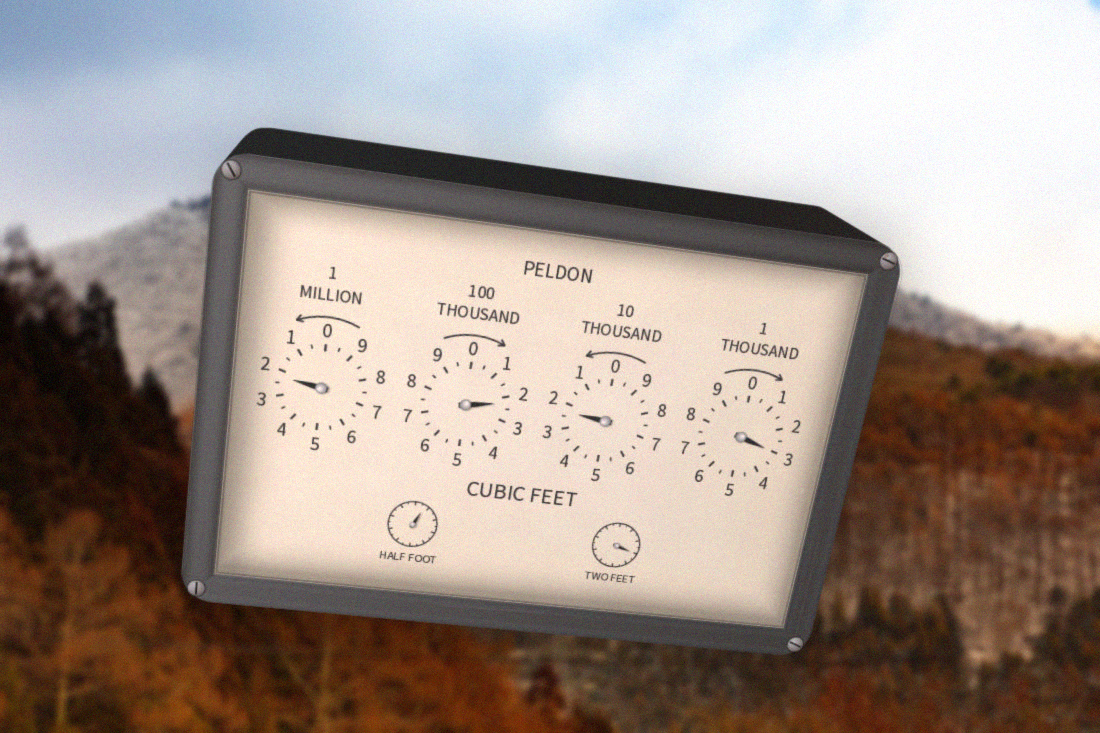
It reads {"value": 222300, "unit": "ft³"}
